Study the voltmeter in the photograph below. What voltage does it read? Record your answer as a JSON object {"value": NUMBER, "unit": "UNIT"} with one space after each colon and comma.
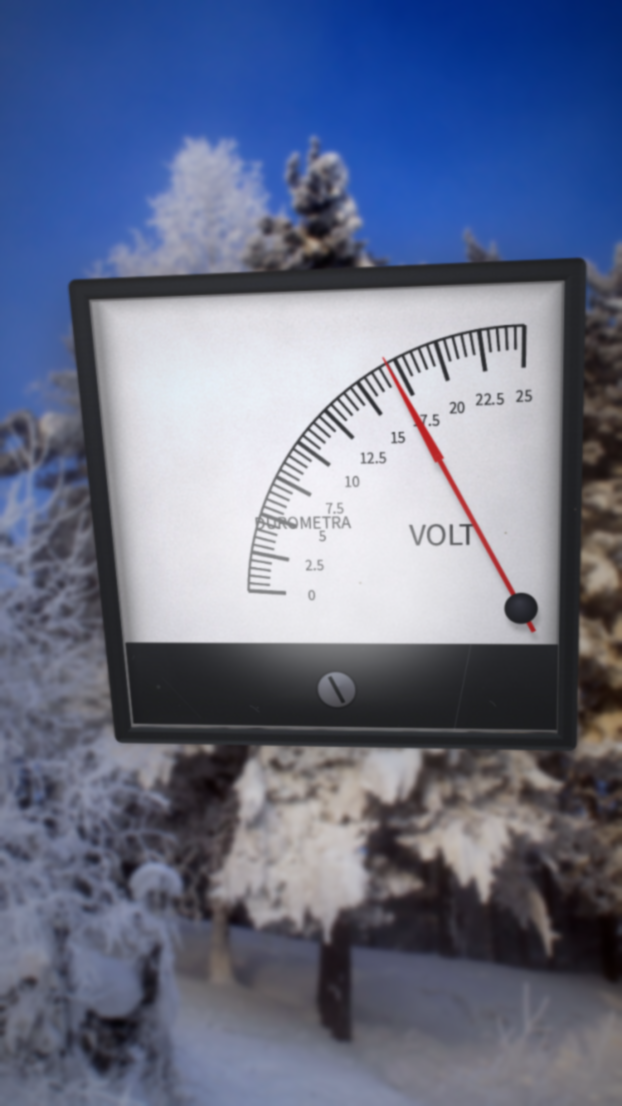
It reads {"value": 17, "unit": "V"}
